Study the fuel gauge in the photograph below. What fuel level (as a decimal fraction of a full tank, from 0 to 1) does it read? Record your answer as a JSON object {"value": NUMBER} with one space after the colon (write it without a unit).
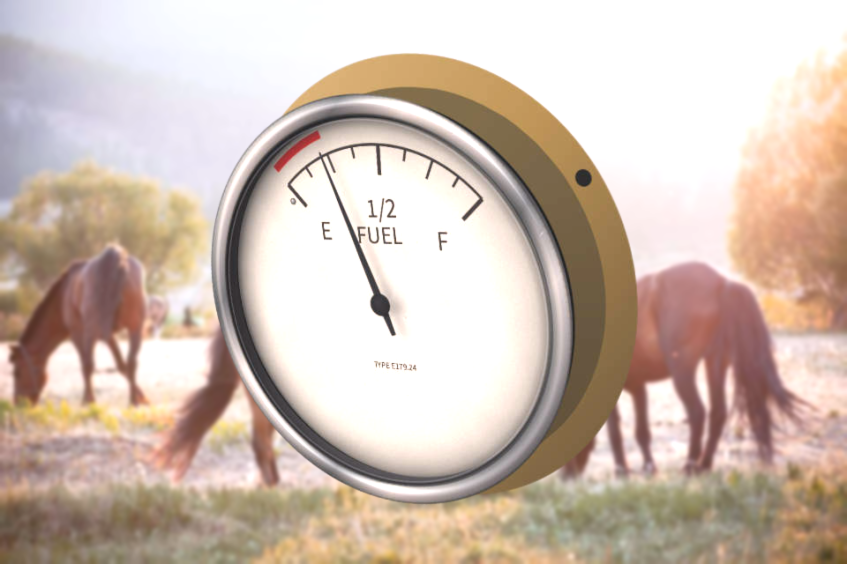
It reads {"value": 0.25}
